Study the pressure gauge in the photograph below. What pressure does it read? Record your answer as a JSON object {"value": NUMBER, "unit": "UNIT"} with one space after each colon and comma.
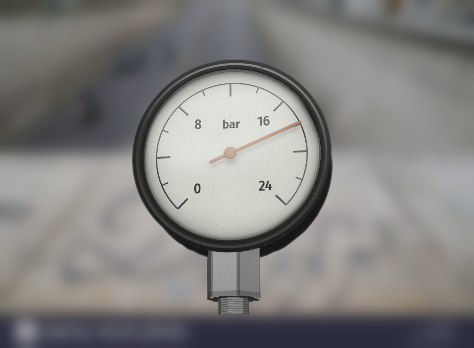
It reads {"value": 18, "unit": "bar"}
